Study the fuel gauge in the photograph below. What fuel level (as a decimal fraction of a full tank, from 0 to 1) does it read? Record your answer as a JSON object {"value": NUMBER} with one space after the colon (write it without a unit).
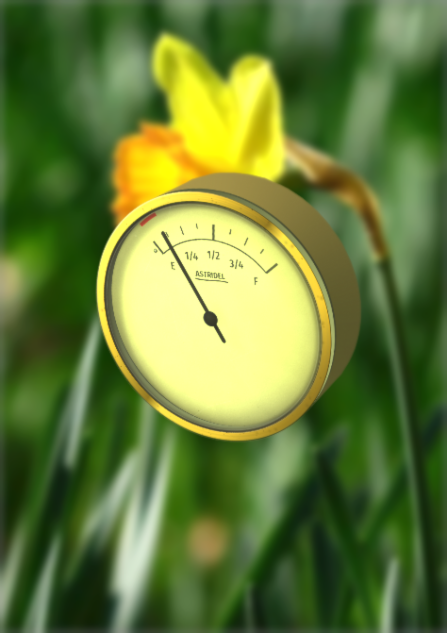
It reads {"value": 0.125}
